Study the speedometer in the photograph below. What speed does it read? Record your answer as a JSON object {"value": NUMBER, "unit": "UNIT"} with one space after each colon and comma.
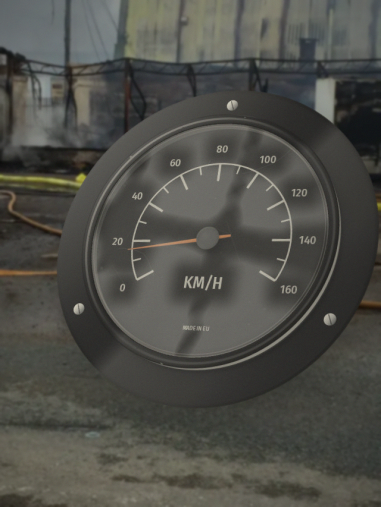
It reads {"value": 15, "unit": "km/h"}
